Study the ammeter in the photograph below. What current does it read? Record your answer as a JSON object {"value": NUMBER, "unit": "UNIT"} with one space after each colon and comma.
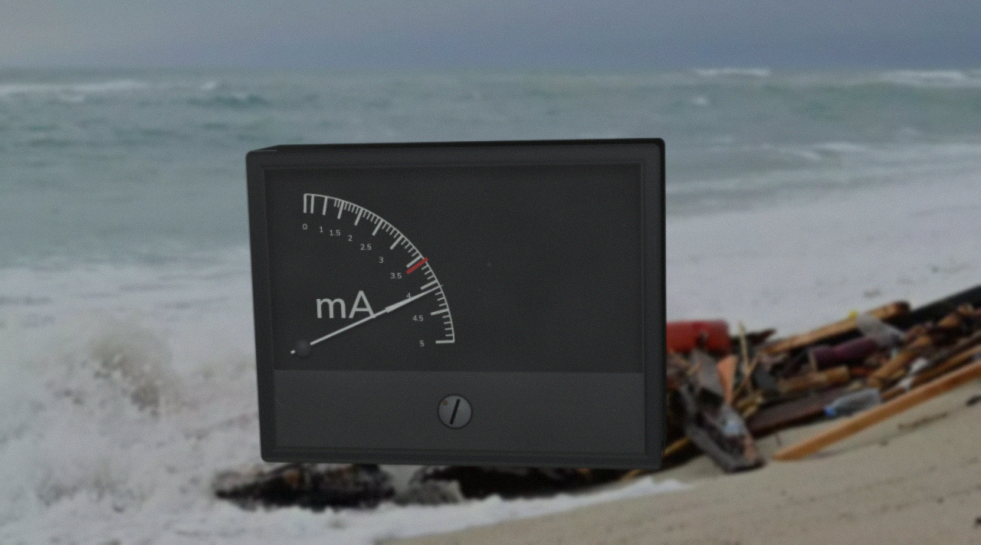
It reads {"value": 4.1, "unit": "mA"}
